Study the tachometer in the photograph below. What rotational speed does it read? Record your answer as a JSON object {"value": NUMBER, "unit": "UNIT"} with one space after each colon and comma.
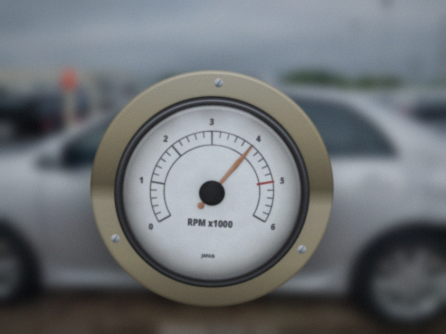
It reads {"value": 4000, "unit": "rpm"}
